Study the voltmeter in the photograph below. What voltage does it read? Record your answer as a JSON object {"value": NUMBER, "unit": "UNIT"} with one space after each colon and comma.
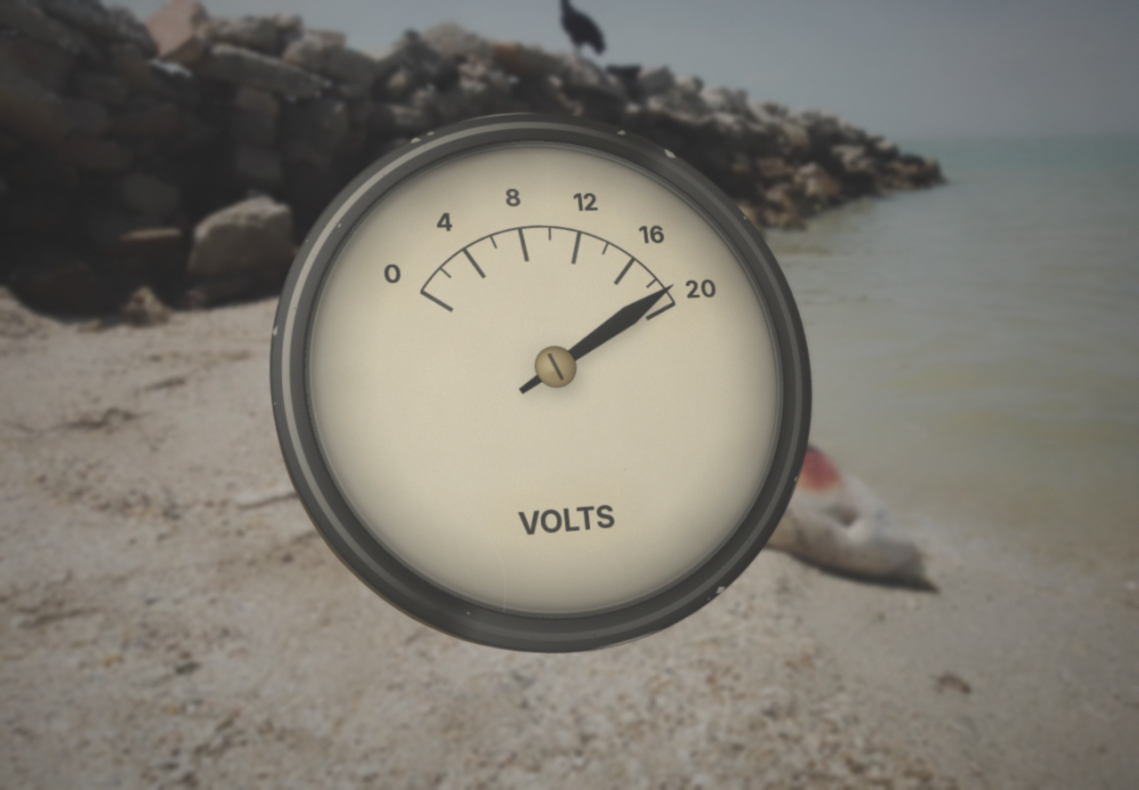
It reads {"value": 19, "unit": "V"}
